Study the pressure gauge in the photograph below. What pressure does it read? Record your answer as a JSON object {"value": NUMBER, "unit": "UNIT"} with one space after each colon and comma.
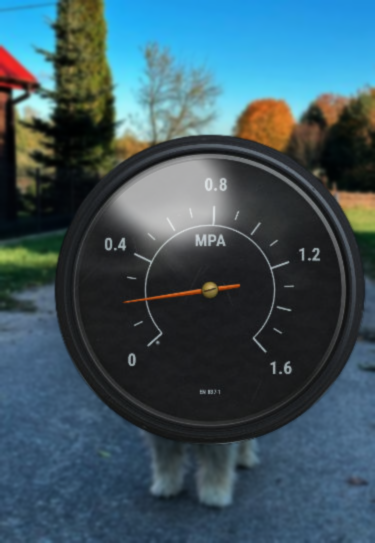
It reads {"value": 0.2, "unit": "MPa"}
